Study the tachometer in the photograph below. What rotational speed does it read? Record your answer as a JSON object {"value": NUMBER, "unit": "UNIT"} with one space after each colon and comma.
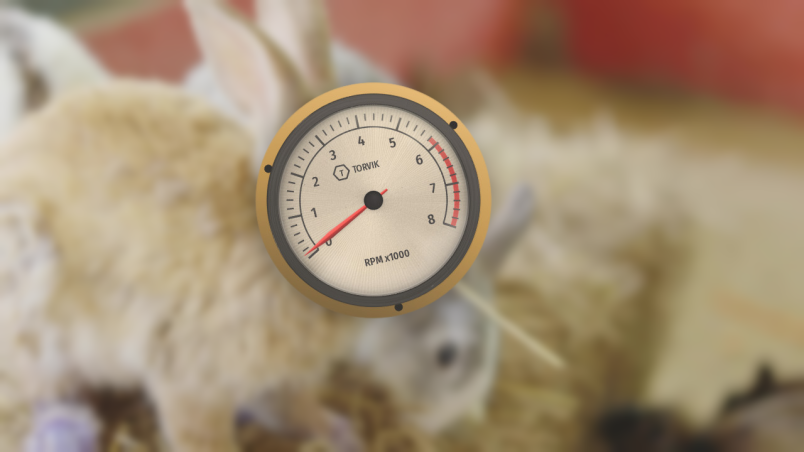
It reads {"value": 100, "unit": "rpm"}
